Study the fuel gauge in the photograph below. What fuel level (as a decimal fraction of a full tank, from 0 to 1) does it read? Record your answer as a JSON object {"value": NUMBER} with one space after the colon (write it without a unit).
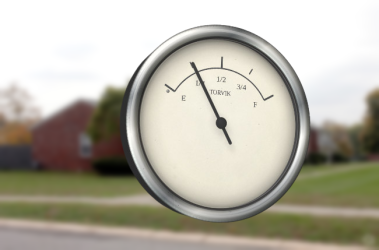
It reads {"value": 0.25}
